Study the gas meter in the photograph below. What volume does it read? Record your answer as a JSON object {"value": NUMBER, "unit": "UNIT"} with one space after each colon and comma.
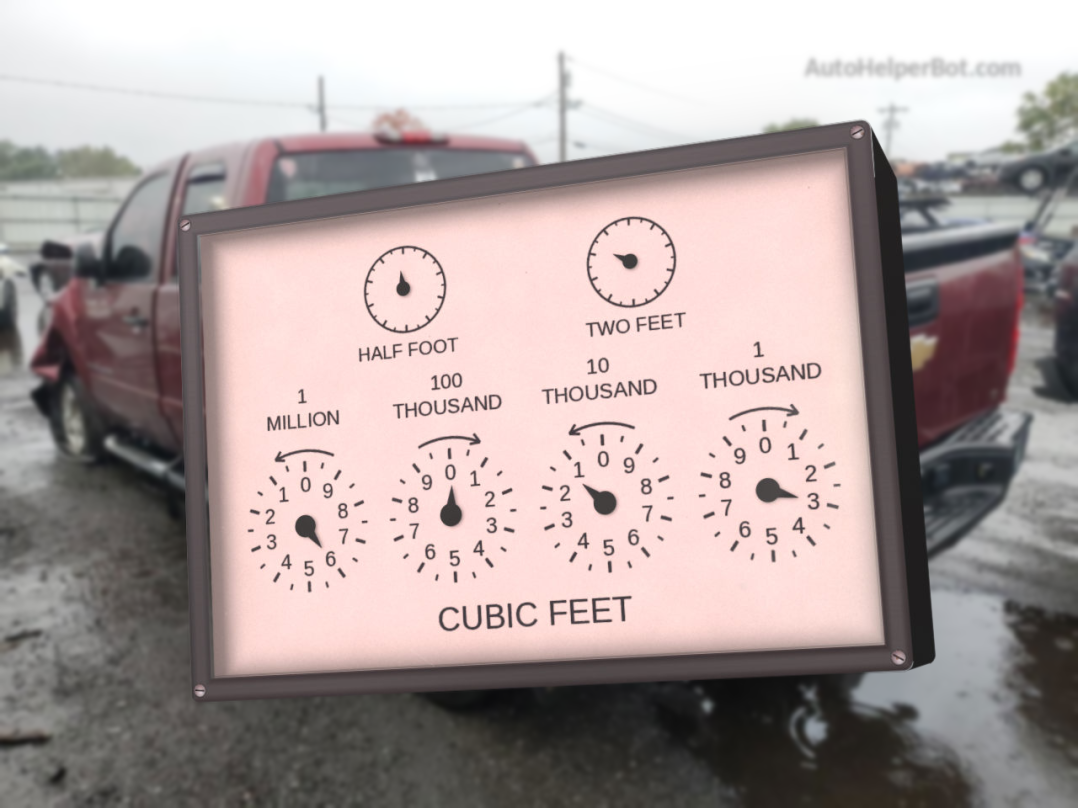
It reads {"value": 601300, "unit": "ft³"}
